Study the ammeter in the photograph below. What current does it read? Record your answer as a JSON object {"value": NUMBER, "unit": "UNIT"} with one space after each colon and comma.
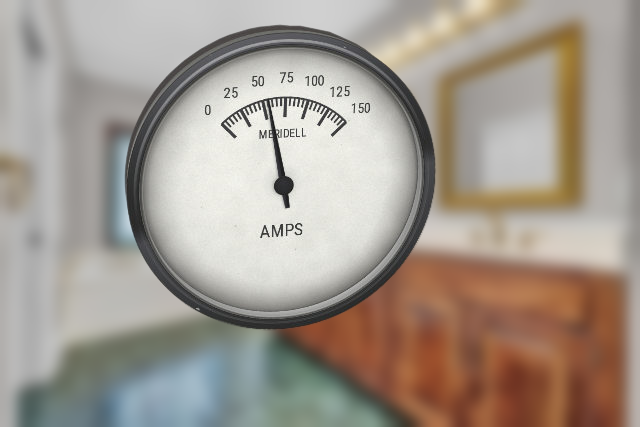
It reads {"value": 55, "unit": "A"}
